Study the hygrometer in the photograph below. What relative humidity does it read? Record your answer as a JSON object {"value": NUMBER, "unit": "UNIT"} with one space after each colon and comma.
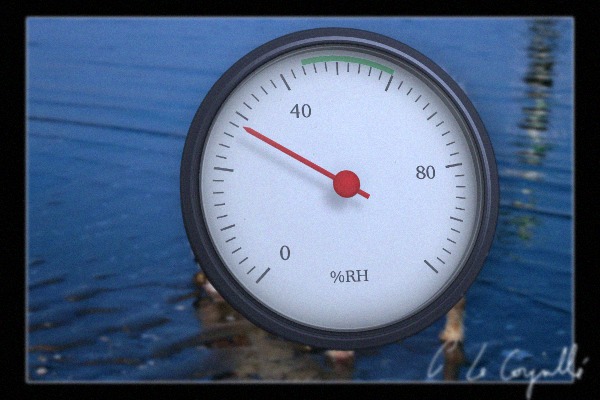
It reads {"value": 28, "unit": "%"}
